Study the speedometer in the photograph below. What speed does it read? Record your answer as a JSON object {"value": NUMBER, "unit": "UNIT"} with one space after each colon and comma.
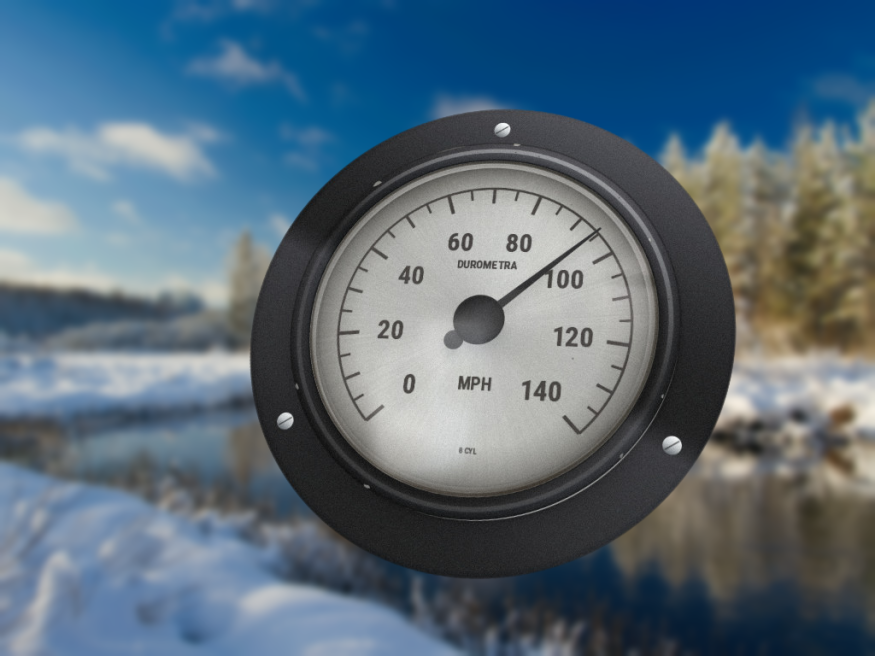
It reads {"value": 95, "unit": "mph"}
